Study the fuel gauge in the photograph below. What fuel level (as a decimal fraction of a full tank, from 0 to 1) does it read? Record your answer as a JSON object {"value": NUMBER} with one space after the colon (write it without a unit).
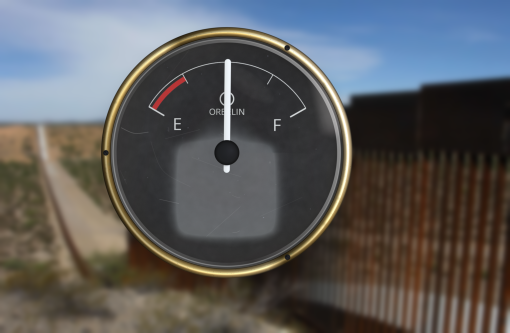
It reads {"value": 0.5}
